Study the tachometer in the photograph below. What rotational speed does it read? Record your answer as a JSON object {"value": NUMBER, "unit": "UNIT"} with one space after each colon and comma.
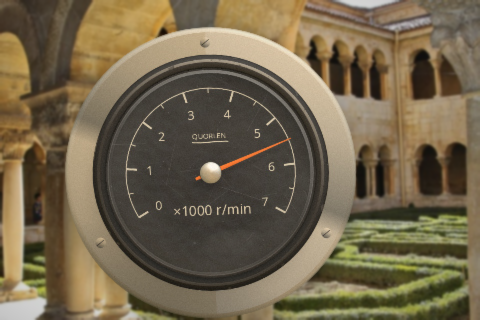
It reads {"value": 5500, "unit": "rpm"}
